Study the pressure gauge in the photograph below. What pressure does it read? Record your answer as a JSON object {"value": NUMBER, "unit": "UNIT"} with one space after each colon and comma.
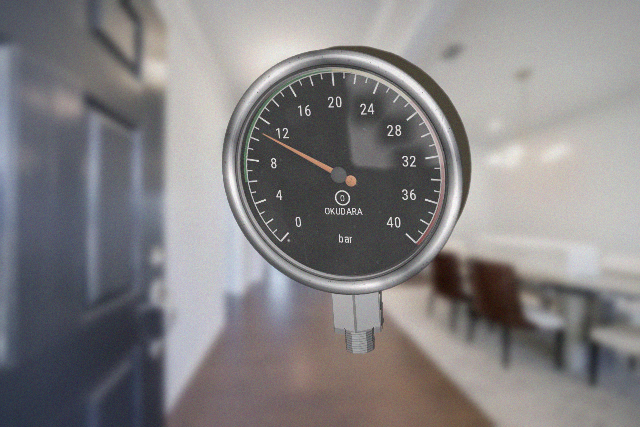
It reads {"value": 11, "unit": "bar"}
